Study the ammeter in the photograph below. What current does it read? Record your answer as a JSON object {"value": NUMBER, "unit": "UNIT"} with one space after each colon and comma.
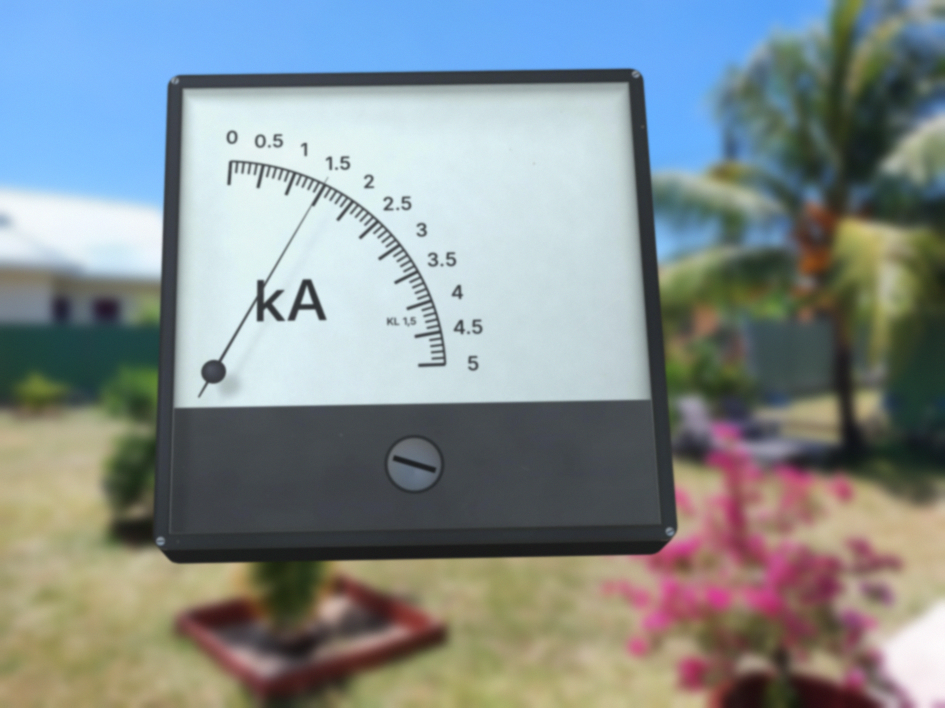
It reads {"value": 1.5, "unit": "kA"}
